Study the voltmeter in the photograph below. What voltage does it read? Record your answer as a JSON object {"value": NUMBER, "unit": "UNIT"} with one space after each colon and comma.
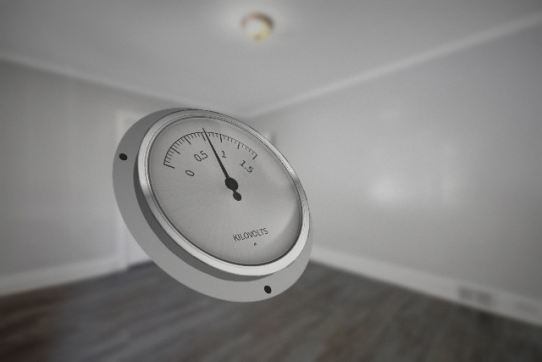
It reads {"value": 0.75, "unit": "kV"}
